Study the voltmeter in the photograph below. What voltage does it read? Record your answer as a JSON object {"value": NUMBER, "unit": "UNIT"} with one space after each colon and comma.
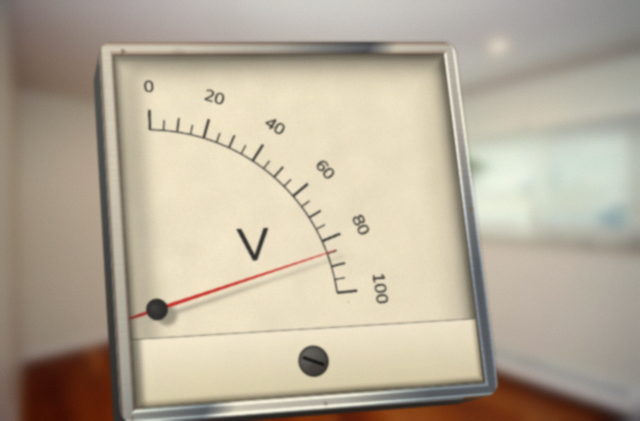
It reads {"value": 85, "unit": "V"}
